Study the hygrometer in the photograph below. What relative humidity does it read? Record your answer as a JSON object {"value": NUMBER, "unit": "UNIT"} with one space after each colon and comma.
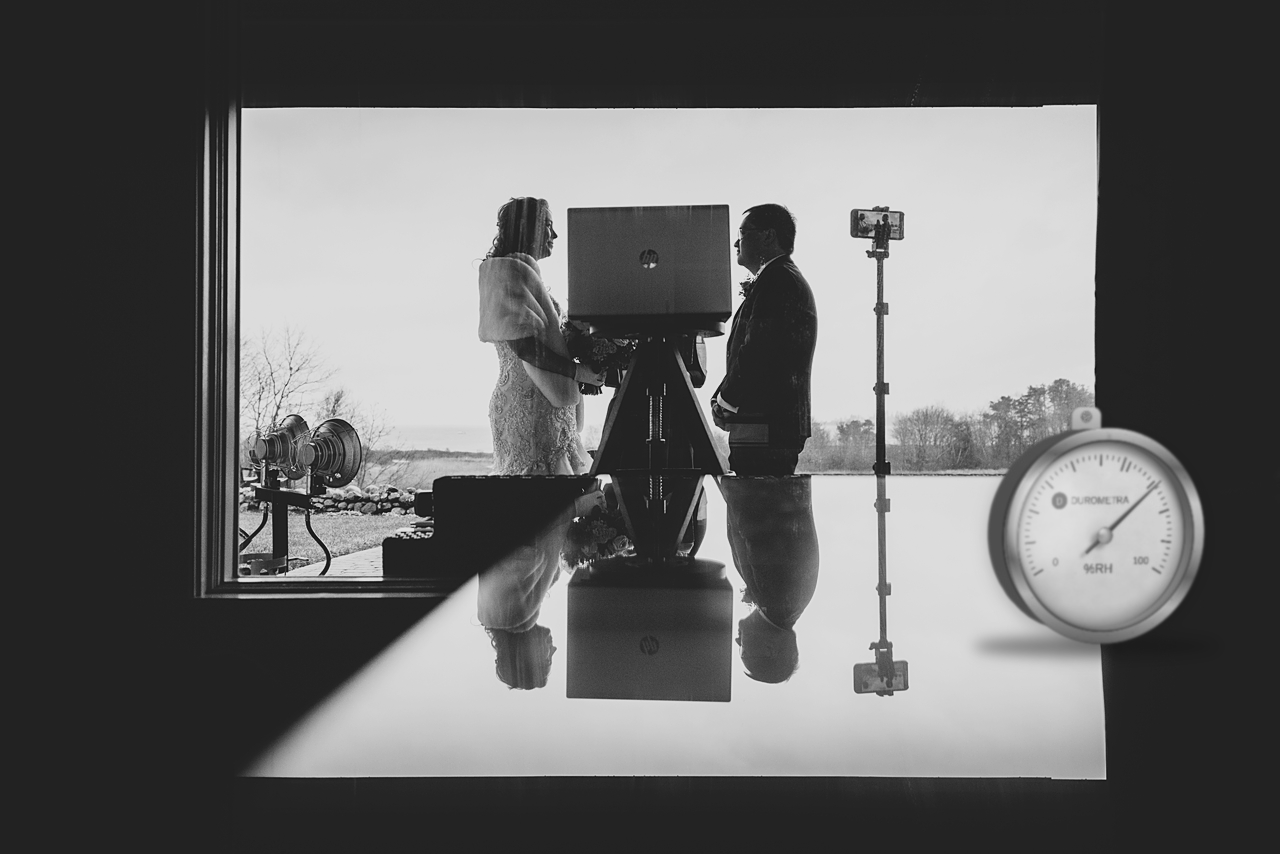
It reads {"value": 70, "unit": "%"}
